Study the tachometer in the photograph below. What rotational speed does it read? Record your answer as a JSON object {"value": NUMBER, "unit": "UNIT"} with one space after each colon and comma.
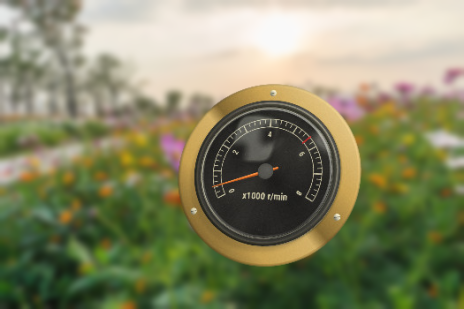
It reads {"value": 400, "unit": "rpm"}
